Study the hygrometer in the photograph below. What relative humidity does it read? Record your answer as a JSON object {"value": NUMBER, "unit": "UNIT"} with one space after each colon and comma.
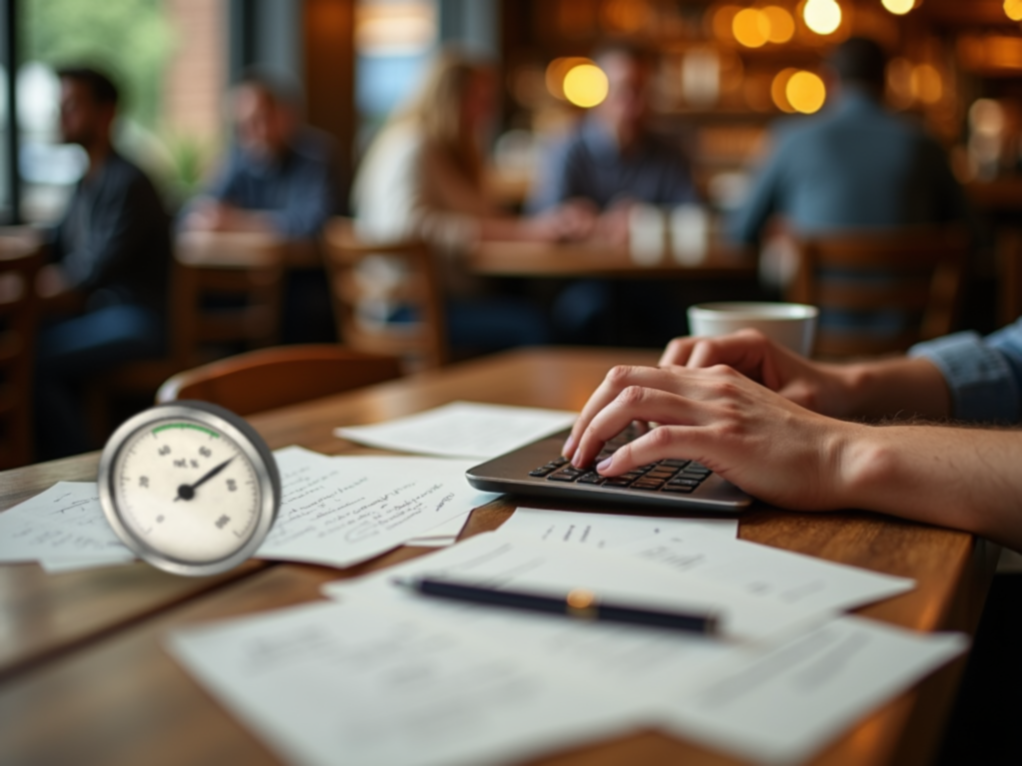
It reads {"value": 70, "unit": "%"}
